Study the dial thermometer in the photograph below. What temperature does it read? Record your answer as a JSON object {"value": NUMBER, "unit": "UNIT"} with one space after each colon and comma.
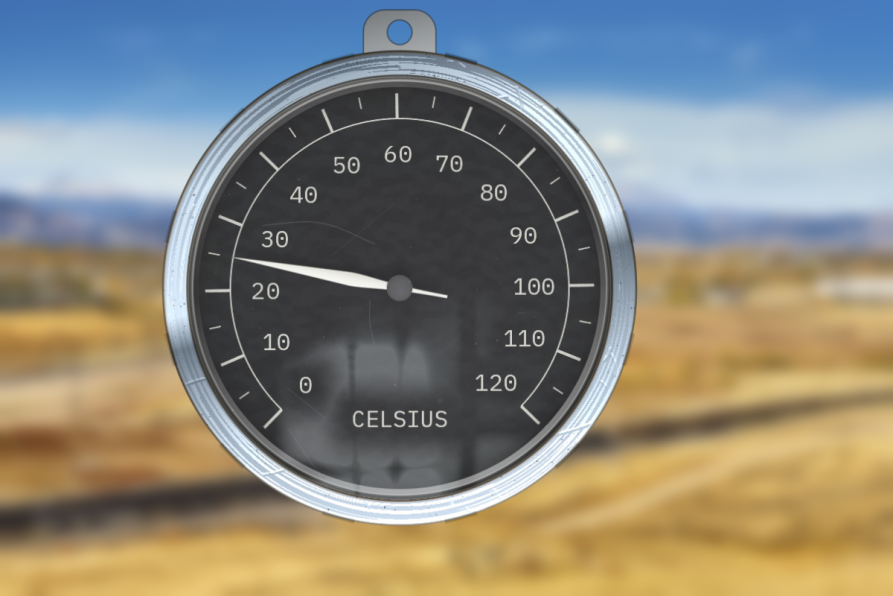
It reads {"value": 25, "unit": "°C"}
